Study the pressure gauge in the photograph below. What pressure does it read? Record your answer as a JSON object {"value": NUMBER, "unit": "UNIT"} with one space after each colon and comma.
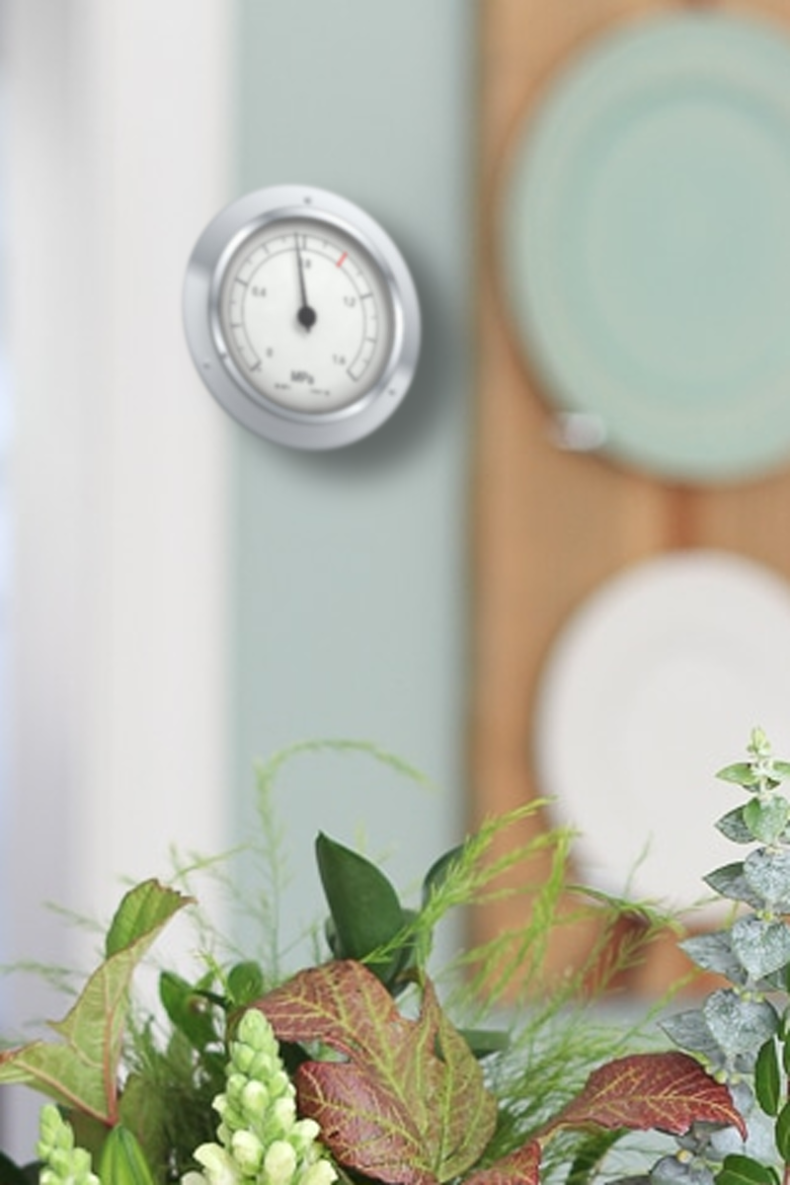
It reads {"value": 0.75, "unit": "MPa"}
